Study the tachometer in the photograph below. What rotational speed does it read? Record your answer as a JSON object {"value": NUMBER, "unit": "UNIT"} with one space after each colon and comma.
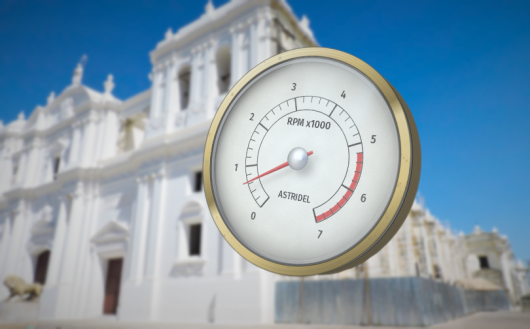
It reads {"value": 600, "unit": "rpm"}
